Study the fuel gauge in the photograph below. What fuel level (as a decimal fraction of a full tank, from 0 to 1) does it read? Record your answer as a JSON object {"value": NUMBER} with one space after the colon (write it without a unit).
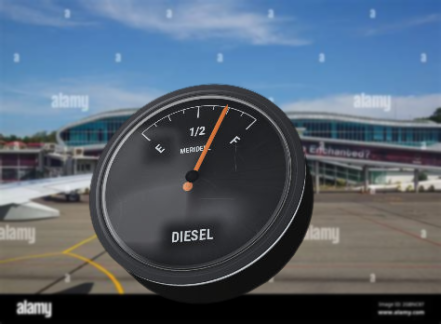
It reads {"value": 0.75}
